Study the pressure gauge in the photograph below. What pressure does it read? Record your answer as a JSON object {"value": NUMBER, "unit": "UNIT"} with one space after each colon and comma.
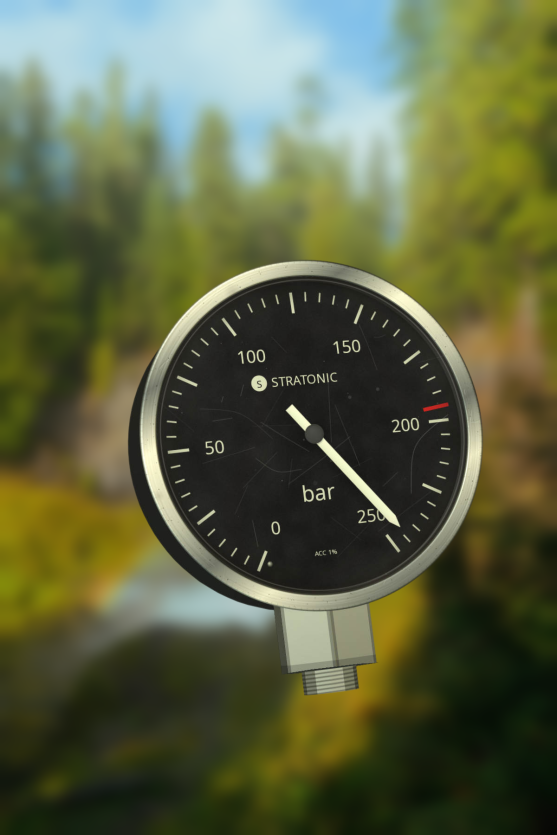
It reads {"value": 245, "unit": "bar"}
